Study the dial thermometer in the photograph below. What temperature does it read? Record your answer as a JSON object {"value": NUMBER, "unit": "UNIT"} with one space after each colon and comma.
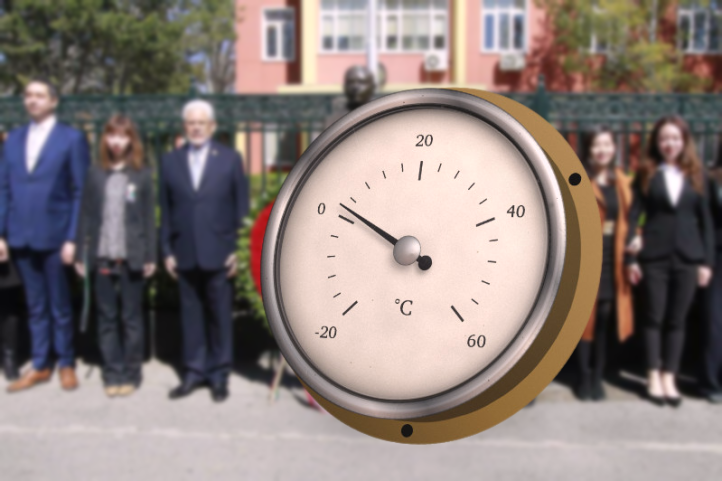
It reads {"value": 2, "unit": "°C"}
